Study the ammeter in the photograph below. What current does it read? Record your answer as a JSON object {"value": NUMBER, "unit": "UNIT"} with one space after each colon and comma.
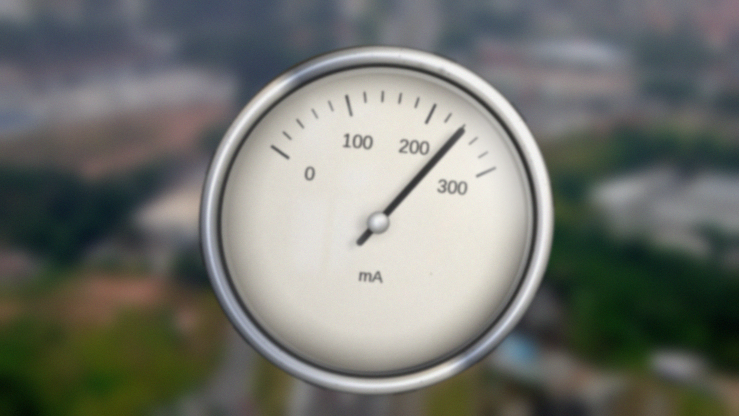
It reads {"value": 240, "unit": "mA"}
